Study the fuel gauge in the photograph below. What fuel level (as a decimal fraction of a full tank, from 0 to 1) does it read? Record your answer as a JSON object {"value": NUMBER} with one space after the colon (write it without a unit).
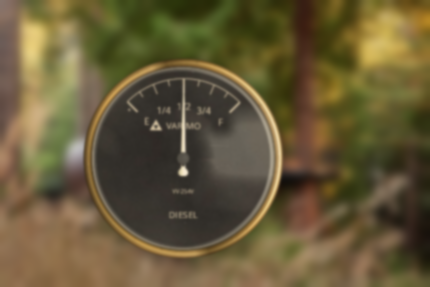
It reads {"value": 0.5}
